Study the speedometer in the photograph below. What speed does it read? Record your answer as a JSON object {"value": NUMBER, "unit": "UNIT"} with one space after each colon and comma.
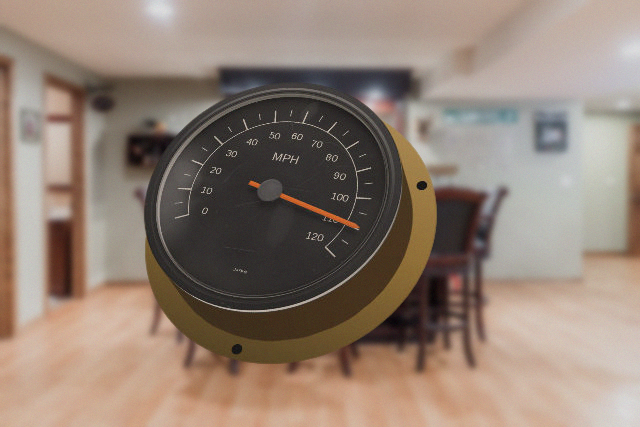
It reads {"value": 110, "unit": "mph"}
